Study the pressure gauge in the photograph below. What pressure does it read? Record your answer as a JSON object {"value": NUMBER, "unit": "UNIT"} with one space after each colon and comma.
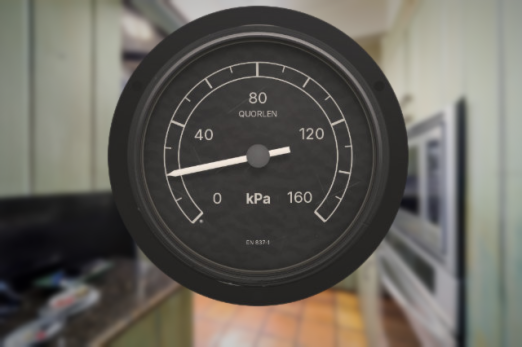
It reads {"value": 20, "unit": "kPa"}
